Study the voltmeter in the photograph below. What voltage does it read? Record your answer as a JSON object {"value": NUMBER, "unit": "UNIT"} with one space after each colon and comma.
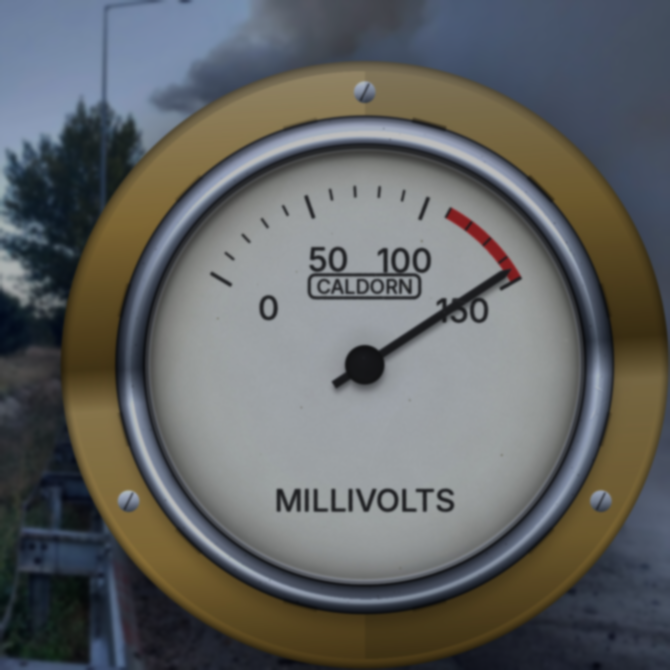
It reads {"value": 145, "unit": "mV"}
